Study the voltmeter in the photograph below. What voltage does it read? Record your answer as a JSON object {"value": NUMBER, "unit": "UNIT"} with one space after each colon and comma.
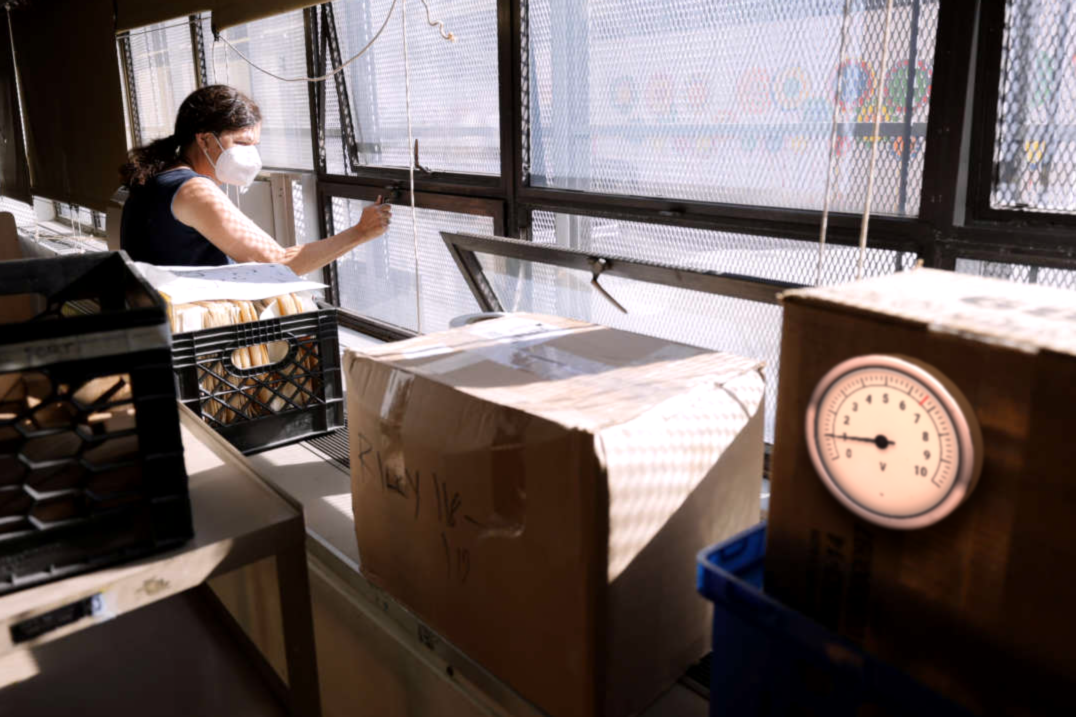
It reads {"value": 1, "unit": "V"}
